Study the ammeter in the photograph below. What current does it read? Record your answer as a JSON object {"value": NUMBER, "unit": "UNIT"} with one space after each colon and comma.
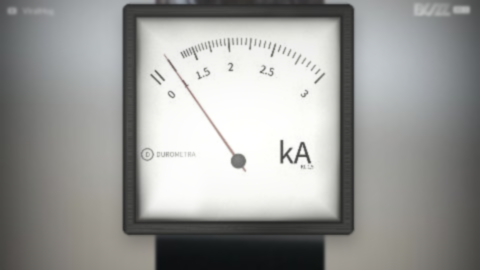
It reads {"value": 1, "unit": "kA"}
